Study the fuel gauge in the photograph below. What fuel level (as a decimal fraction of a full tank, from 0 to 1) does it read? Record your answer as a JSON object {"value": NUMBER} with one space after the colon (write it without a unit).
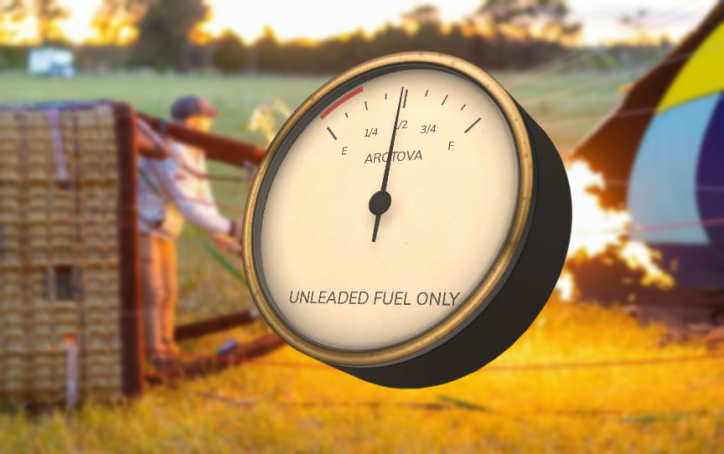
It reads {"value": 0.5}
